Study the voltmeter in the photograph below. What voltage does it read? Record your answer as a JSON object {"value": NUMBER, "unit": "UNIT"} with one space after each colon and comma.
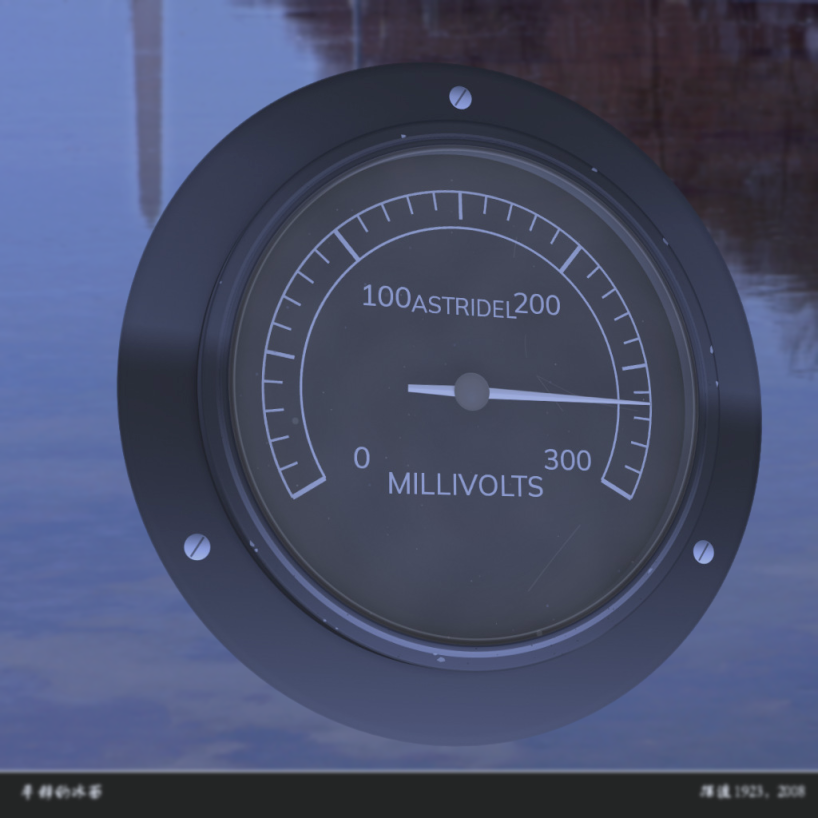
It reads {"value": 265, "unit": "mV"}
